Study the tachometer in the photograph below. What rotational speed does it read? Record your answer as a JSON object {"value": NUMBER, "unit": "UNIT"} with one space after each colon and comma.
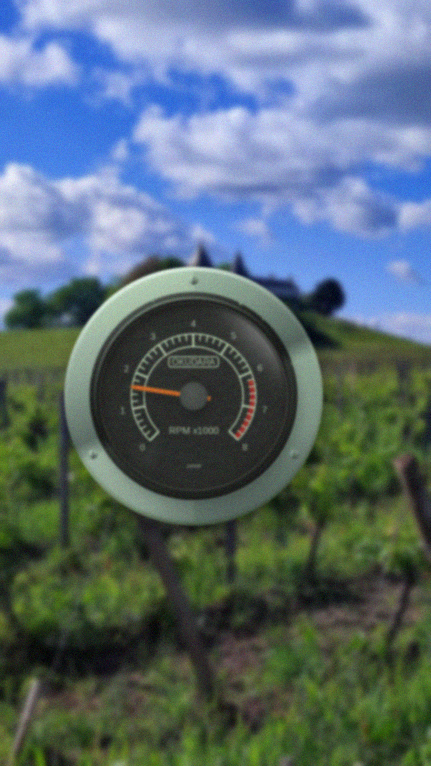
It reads {"value": 1600, "unit": "rpm"}
